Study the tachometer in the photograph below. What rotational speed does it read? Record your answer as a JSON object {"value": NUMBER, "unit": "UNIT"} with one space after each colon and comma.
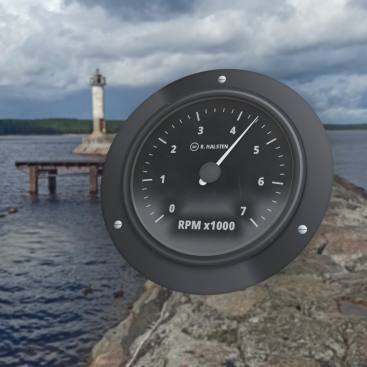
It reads {"value": 4400, "unit": "rpm"}
